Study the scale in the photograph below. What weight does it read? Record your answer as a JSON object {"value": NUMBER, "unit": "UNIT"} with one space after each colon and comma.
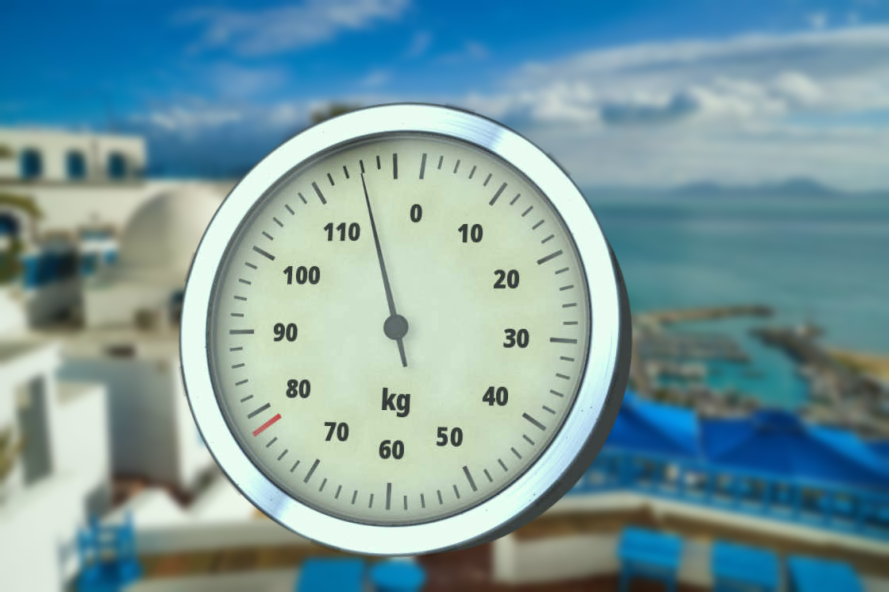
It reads {"value": 116, "unit": "kg"}
